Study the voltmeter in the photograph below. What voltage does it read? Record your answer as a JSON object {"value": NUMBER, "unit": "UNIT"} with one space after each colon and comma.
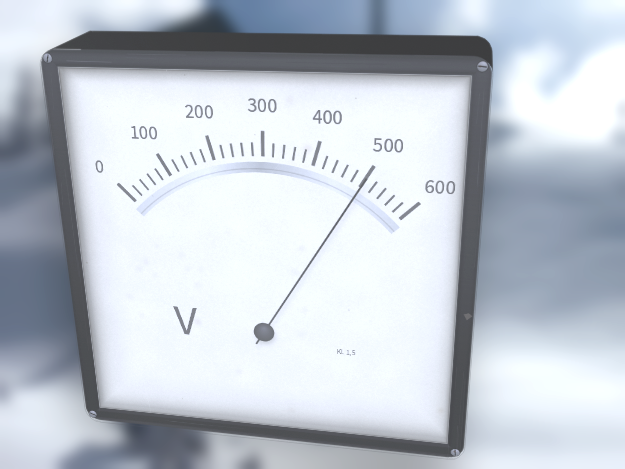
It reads {"value": 500, "unit": "V"}
